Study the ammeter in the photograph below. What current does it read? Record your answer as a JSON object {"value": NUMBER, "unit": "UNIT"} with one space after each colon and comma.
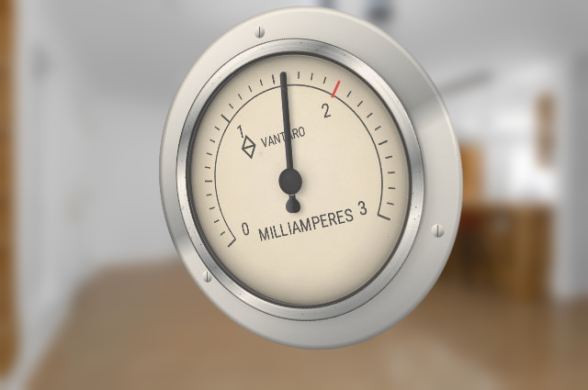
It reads {"value": 1.6, "unit": "mA"}
